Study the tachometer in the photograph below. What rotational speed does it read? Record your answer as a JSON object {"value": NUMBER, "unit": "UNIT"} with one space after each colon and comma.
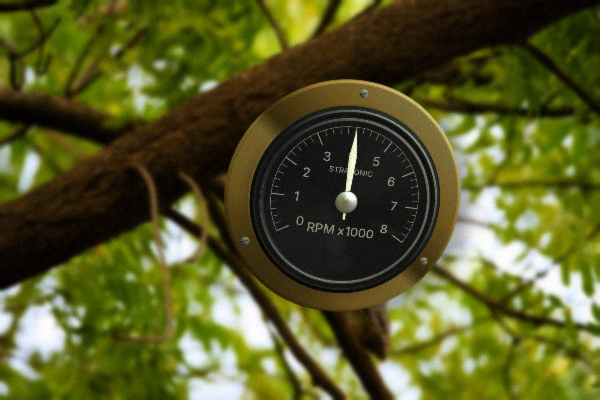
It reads {"value": 4000, "unit": "rpm"}
